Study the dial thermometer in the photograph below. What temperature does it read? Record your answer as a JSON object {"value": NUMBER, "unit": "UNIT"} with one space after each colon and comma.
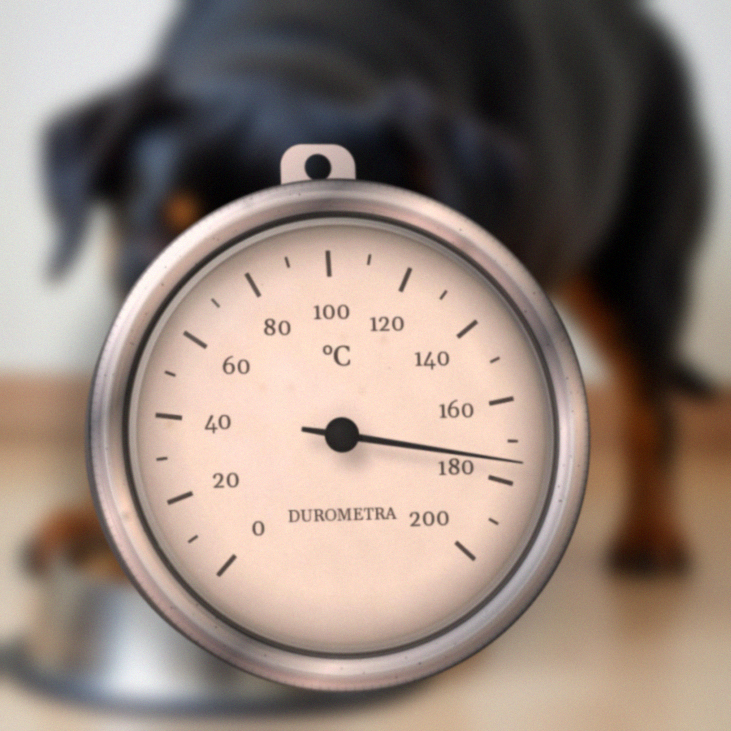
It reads {"value": 175, "unit": "°C"}
